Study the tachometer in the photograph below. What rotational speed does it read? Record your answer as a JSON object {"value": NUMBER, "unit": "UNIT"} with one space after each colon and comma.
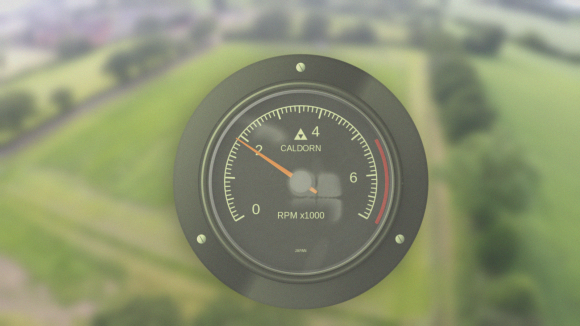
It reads {"value": 1900, "unit": "rpm"}
